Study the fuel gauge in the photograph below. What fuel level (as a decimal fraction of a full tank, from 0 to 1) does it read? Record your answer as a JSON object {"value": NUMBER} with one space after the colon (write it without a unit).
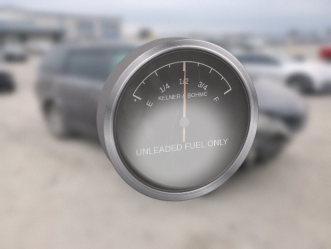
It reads {"value": 0.5}
